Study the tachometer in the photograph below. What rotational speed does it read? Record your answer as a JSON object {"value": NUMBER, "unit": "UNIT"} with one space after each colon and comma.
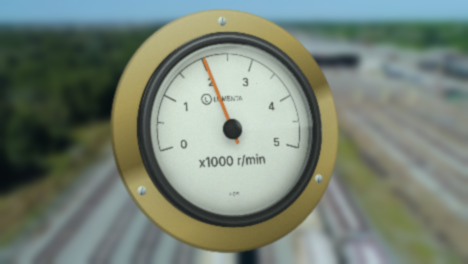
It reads {"value": 2000, "unit": "rpm"}
